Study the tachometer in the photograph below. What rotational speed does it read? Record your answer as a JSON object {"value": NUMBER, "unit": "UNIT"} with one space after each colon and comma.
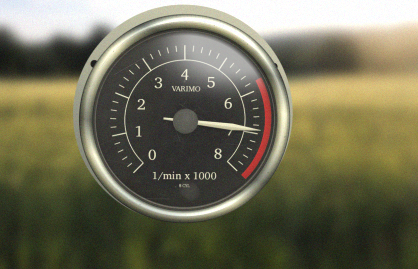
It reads {"value": 6900, "unit": "rpm"}
